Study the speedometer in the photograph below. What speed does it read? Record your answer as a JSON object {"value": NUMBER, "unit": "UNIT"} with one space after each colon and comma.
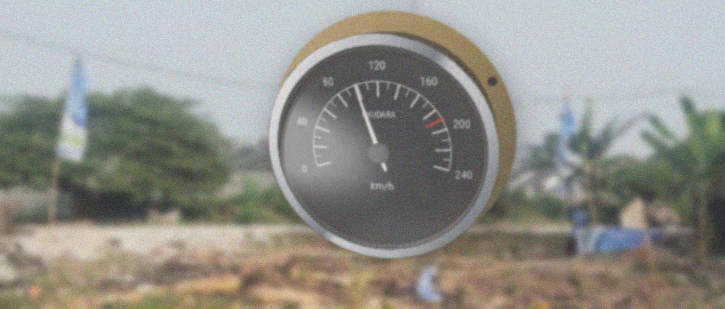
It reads {"value": 100, "unit": "km/h"}
